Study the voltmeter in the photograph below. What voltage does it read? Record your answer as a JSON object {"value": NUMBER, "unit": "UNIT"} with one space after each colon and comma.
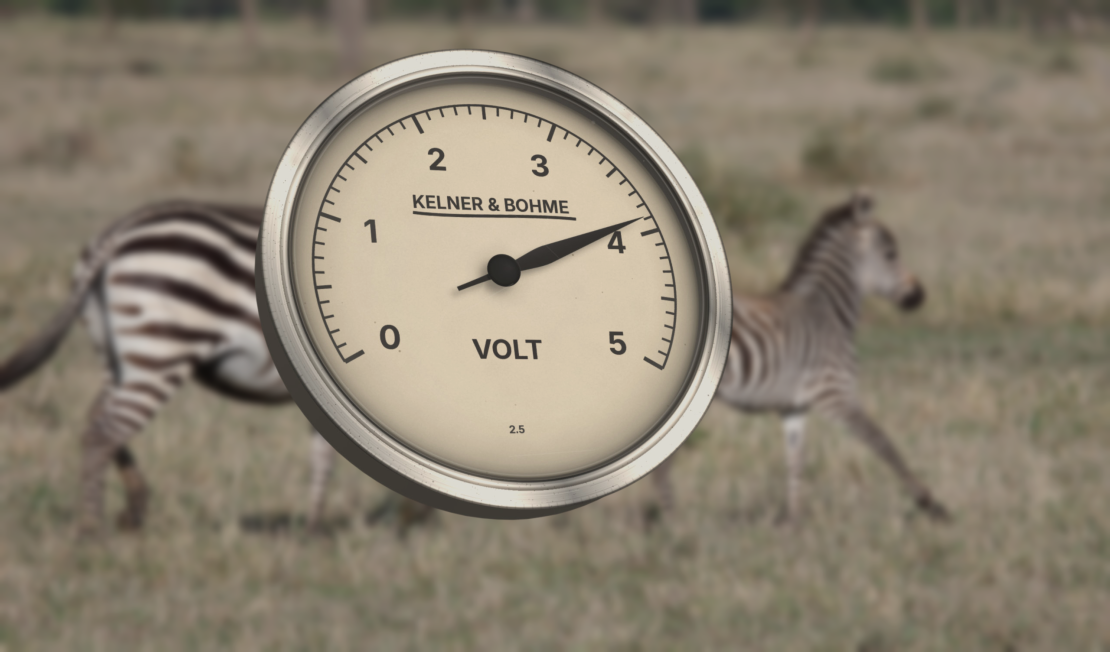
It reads {"value": 3.9, "unit": "V"}
